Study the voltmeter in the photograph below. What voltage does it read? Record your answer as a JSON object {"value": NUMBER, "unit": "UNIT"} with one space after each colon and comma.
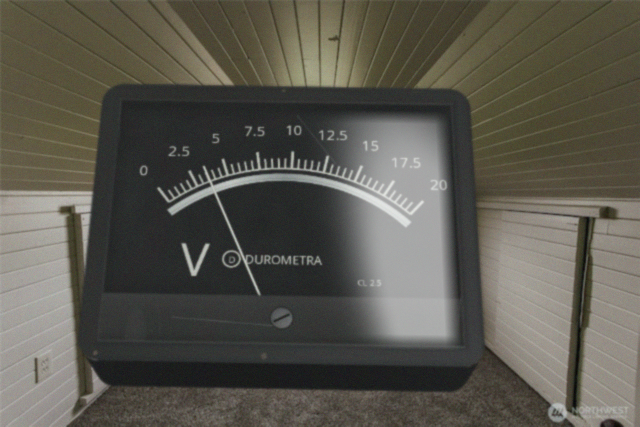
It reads {"value": 3.5, "unit": "V"}
